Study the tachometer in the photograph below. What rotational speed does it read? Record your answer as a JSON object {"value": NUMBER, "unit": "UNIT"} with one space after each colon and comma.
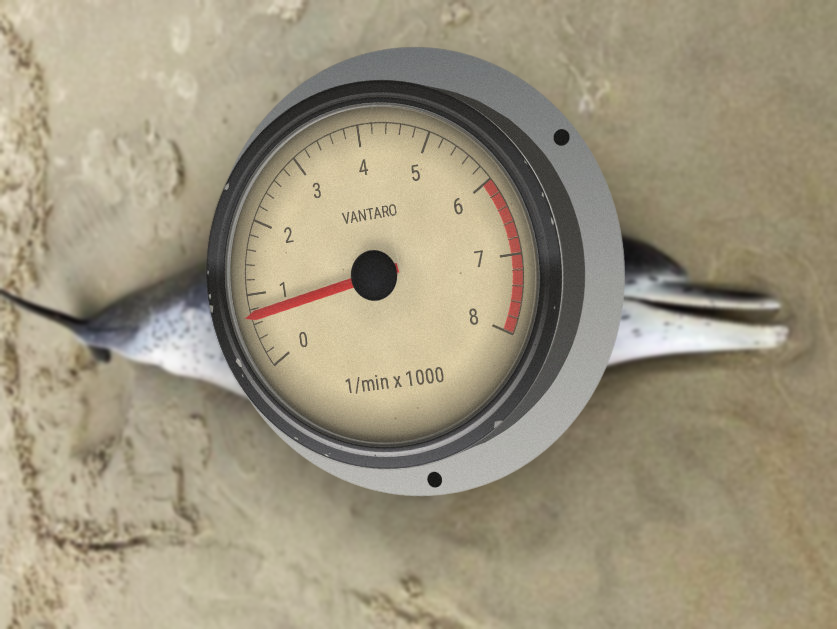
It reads {"value": 700, "unit": "rpm"}
